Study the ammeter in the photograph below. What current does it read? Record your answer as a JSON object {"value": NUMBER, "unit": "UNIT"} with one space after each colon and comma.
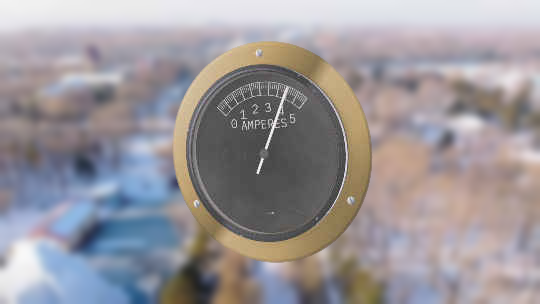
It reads {"value": 4, "unit": "A"}
